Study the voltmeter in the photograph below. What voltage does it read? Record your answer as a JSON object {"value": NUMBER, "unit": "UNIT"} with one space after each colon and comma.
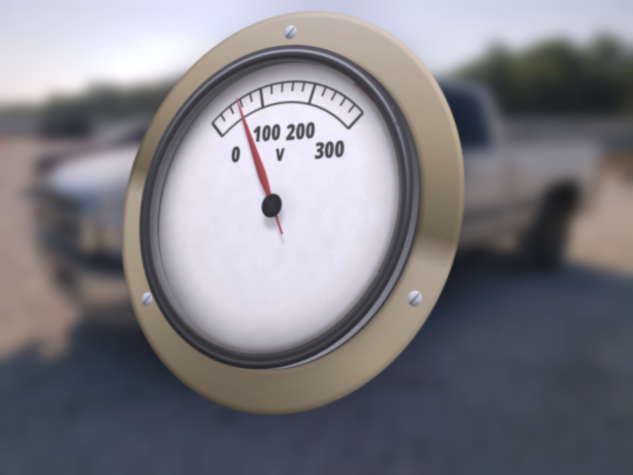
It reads {"value": 60, "unit": "V"}
